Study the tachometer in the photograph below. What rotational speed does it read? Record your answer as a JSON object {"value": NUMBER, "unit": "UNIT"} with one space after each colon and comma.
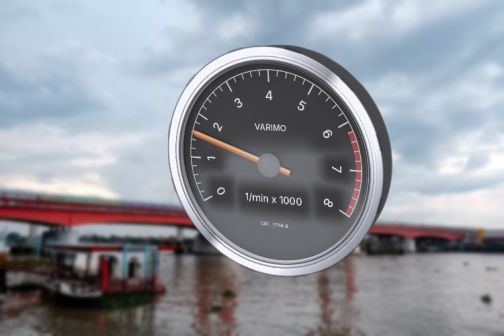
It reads {"value": 1600, "unit": "rpm"}
